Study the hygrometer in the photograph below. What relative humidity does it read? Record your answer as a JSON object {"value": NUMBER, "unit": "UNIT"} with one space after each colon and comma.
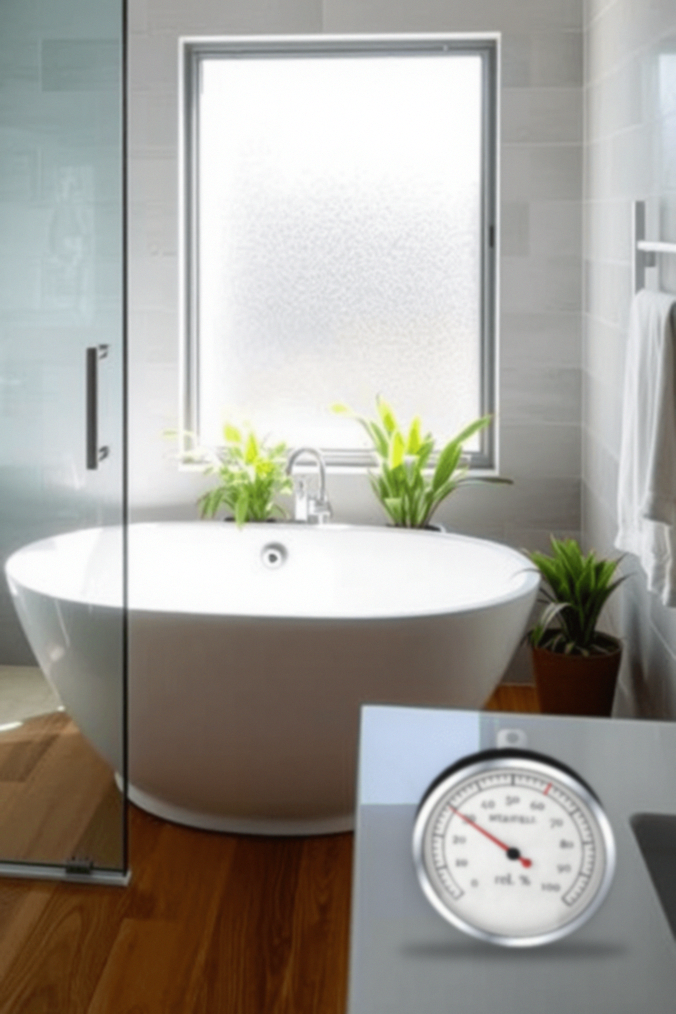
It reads {"value": 30, "unit": "%"}
